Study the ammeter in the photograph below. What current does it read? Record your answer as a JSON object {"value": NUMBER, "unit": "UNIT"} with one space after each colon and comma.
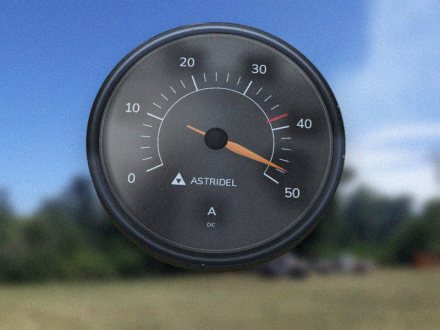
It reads {"value": 48, "unit": "A"}
